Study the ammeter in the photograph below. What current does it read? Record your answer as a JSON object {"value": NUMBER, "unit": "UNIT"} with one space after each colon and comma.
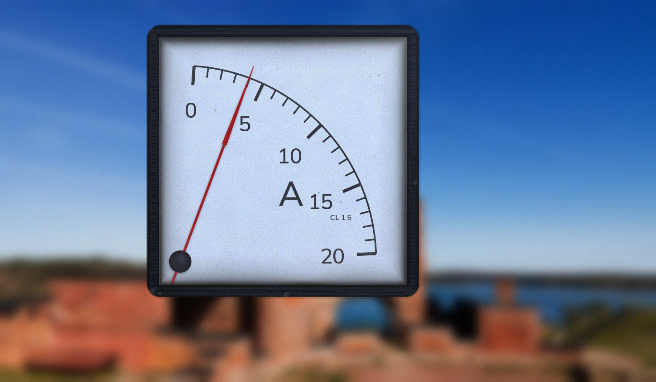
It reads {"value": 4, "unit": "A"}
